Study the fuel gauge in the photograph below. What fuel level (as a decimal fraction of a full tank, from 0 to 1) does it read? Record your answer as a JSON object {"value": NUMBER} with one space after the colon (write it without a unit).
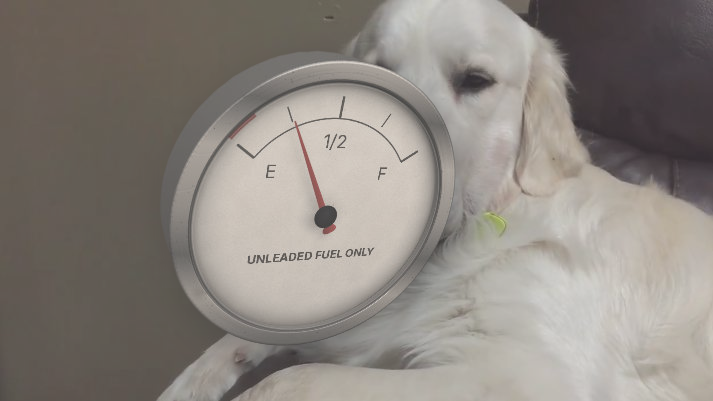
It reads {"value": 0.25}
